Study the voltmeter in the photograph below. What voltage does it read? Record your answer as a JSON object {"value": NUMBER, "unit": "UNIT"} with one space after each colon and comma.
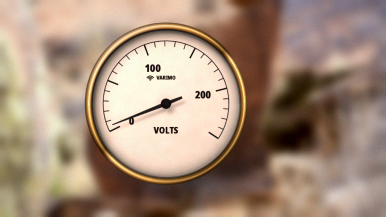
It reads {"value": 5, "unit": "V"}
